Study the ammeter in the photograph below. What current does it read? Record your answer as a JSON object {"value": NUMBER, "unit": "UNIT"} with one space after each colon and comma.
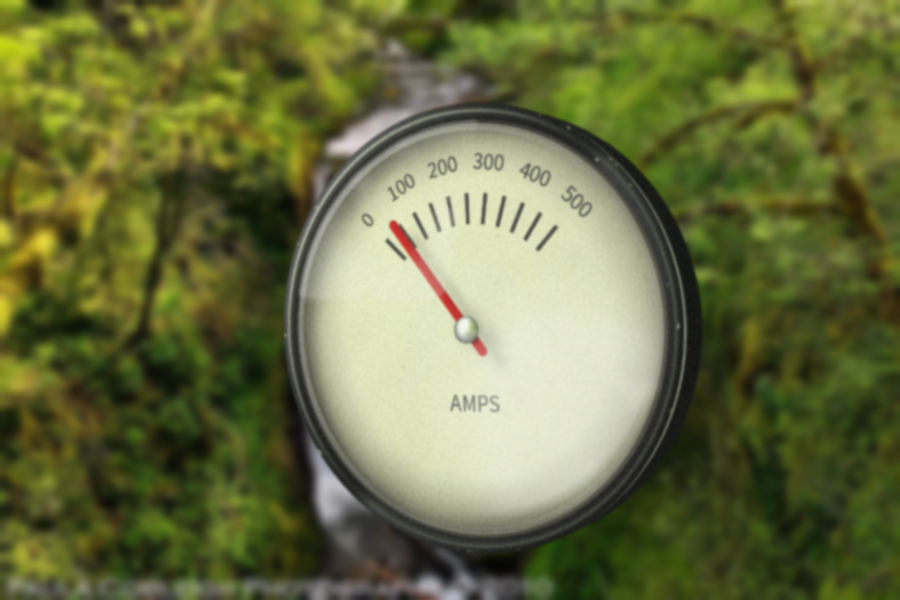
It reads {"value": 50, "unit": "A"}
